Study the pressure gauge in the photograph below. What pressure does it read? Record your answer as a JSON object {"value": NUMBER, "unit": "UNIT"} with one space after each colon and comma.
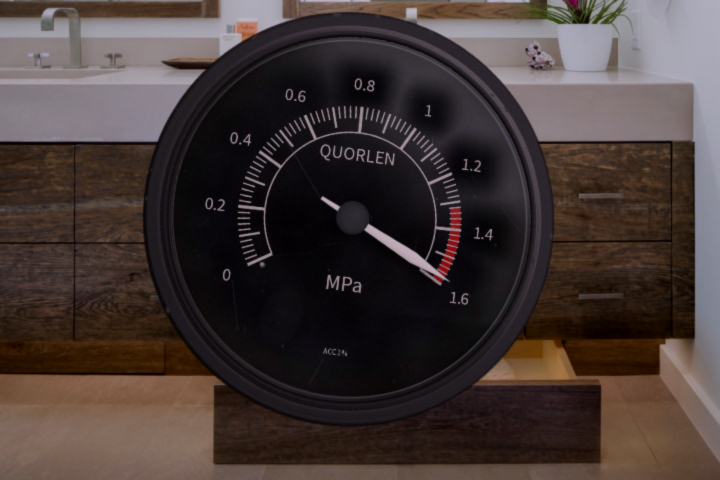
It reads {"value": 1.58, "unit": "MPa"}
